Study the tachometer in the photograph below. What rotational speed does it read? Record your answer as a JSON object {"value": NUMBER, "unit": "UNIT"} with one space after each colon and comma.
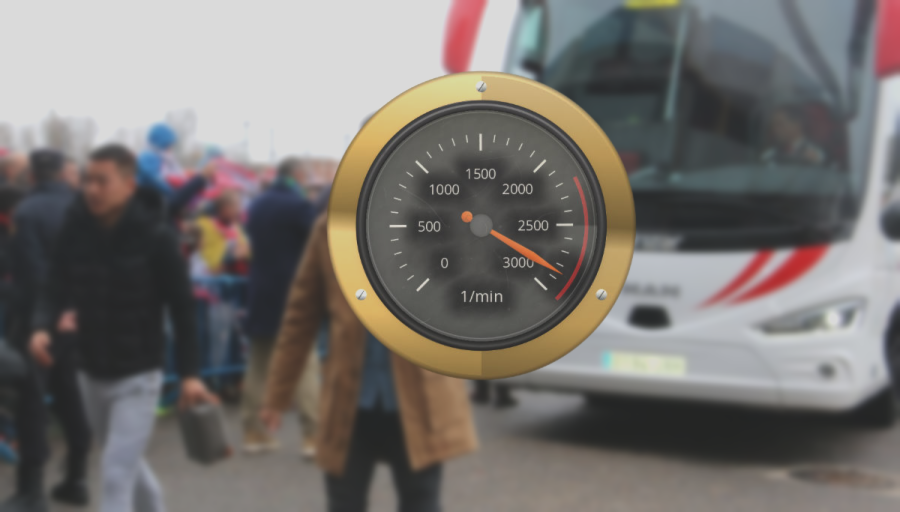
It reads {"value": 2850, "unit": "rpm"}
